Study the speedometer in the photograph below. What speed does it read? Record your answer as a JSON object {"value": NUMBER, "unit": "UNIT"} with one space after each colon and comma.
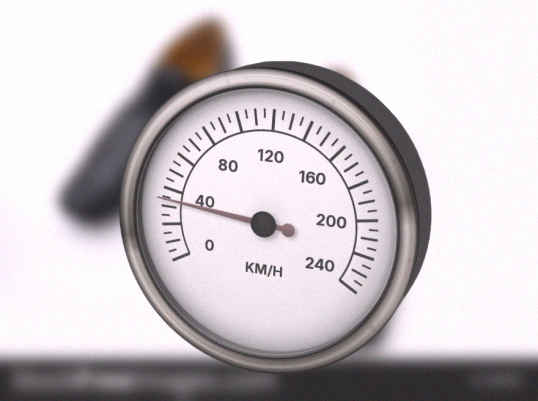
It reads {"value": 35, "unit": "km/h"}
